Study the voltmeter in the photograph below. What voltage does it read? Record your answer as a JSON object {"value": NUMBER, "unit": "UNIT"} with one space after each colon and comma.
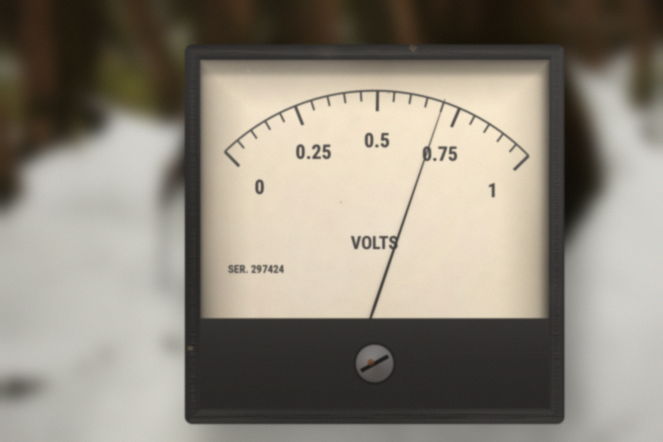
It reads {"value": 0.7, "unit": "V"}
